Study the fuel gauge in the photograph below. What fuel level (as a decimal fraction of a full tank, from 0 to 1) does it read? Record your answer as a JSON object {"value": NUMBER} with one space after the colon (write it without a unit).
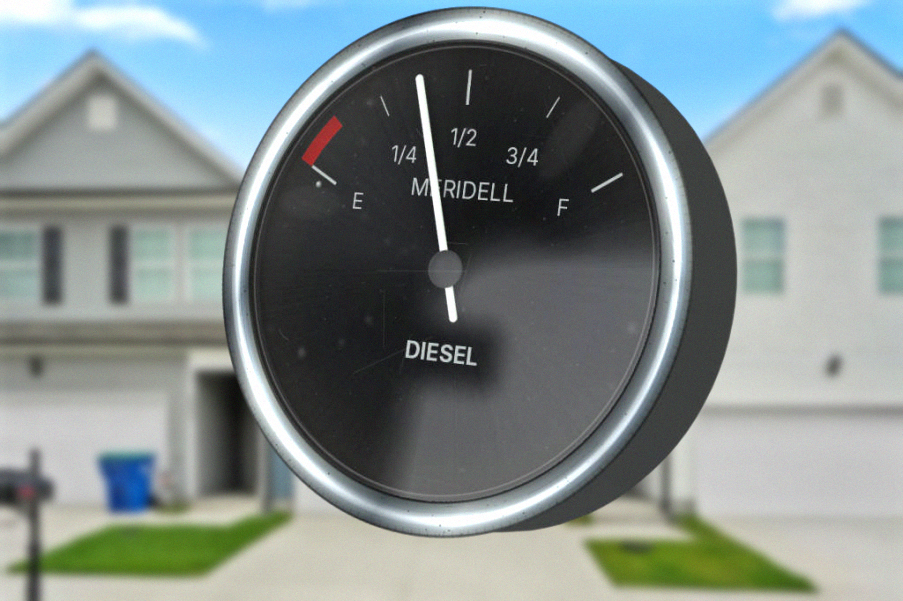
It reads {"value": 0.375}
